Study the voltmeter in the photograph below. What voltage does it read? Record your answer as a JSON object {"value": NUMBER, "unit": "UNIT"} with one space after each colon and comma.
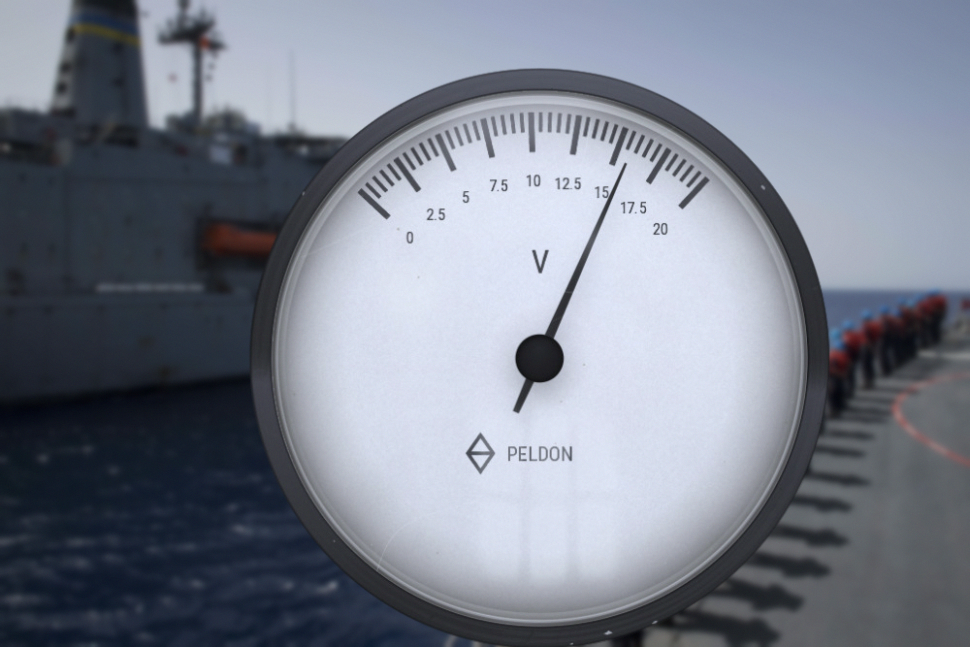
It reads {"value": 15.75, "unit": "V"}
